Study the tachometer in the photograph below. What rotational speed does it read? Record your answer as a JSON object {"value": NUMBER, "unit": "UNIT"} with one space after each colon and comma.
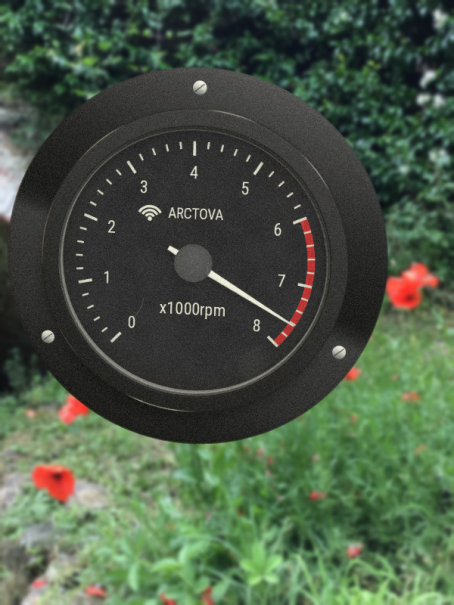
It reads {"value": 7600, "unit": "rpm"}
